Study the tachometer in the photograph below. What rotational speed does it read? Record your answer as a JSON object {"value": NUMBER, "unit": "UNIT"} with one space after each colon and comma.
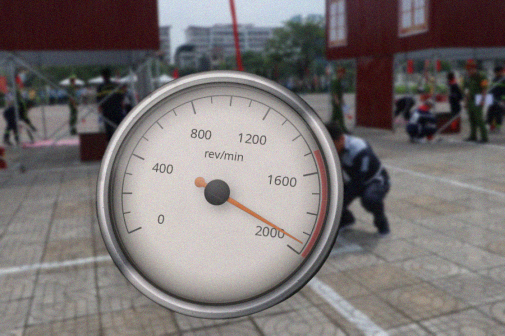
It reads {"value": 1950, "unit": "rpm"}
